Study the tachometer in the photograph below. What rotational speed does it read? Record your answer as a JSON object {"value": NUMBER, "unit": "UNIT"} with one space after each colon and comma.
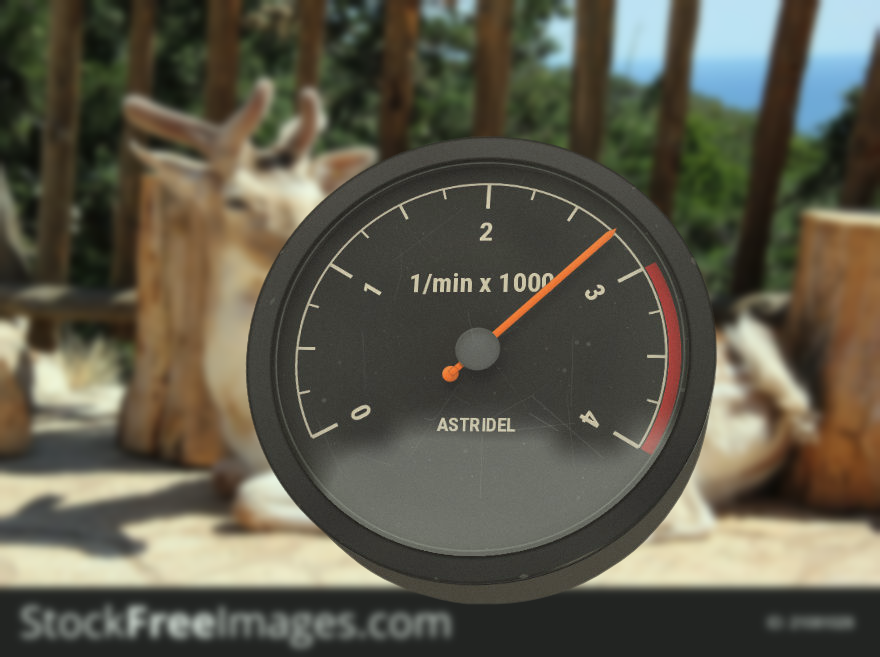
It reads {"value": 2750, "unit": "rpm"}
